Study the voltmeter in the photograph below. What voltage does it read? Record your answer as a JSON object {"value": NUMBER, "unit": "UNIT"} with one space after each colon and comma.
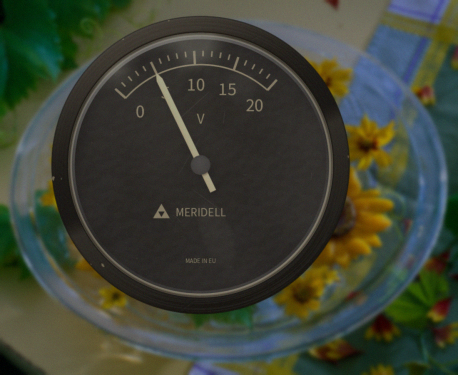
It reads {"value": 5, "unit": "V"}
